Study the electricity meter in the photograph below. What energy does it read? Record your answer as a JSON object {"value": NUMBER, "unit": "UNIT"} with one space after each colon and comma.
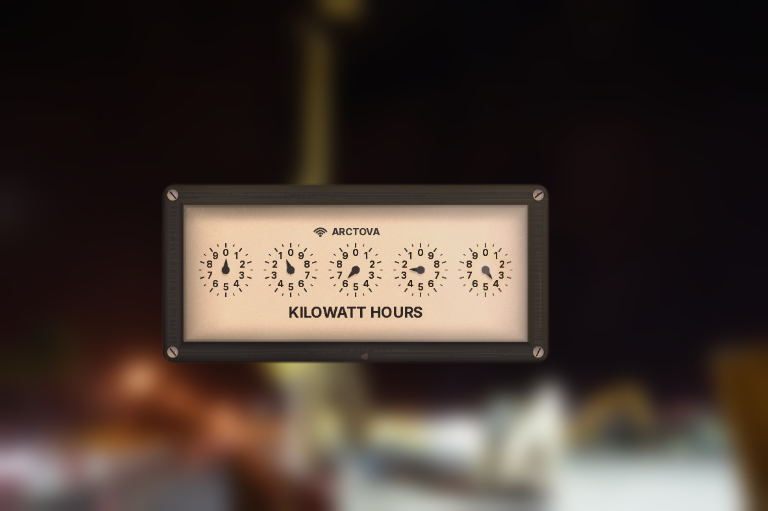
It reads {"value": 624, "unit": "kWh"}
